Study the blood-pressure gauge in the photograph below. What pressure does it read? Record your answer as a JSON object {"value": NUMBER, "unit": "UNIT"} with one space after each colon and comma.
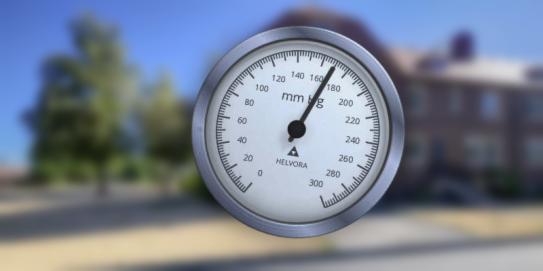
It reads {"value": 170, "unit": "mmHg"}
